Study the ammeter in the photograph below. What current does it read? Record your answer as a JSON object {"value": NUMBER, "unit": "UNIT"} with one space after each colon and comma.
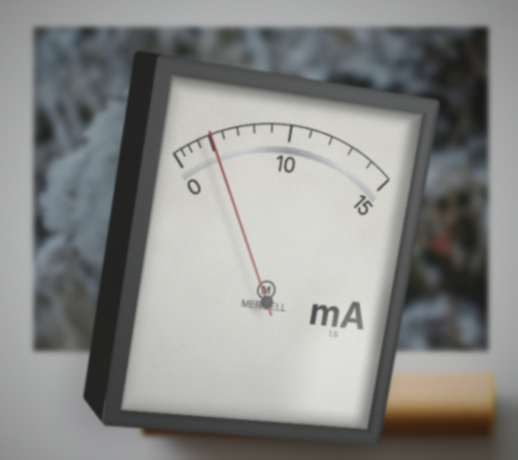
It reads {"value": 5, "unit": "mA"}
